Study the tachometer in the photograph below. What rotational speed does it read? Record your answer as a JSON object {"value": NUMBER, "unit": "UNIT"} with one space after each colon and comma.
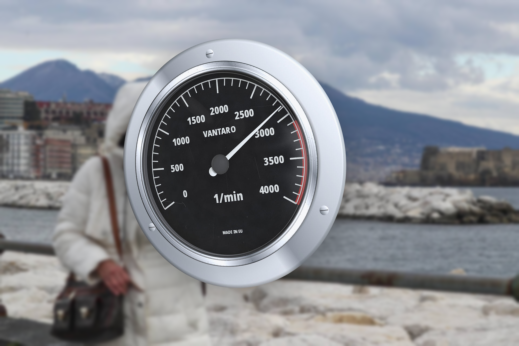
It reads {"value": 2900, "unit": "rpm"}
